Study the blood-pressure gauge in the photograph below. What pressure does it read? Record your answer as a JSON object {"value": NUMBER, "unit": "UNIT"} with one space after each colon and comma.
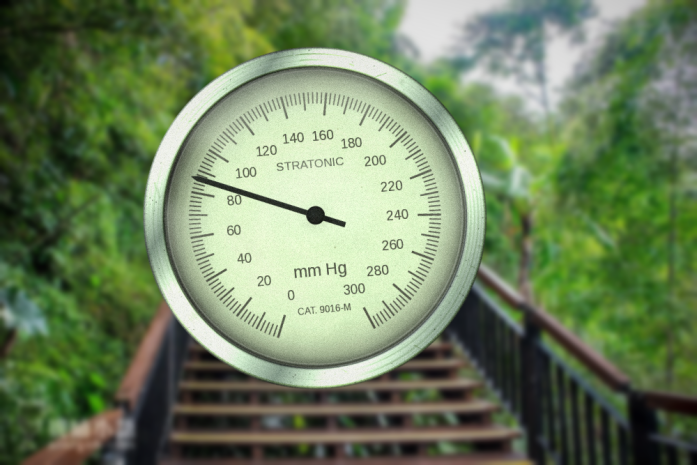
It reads {"value": 86, "unit": "mmHg"}
